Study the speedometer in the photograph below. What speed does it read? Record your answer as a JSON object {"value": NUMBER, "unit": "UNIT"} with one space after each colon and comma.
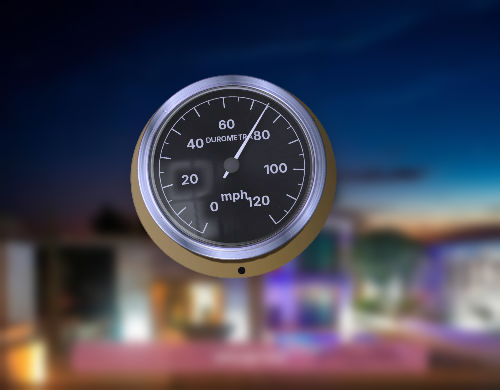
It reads {"value": 75, "unit": "mph"}
